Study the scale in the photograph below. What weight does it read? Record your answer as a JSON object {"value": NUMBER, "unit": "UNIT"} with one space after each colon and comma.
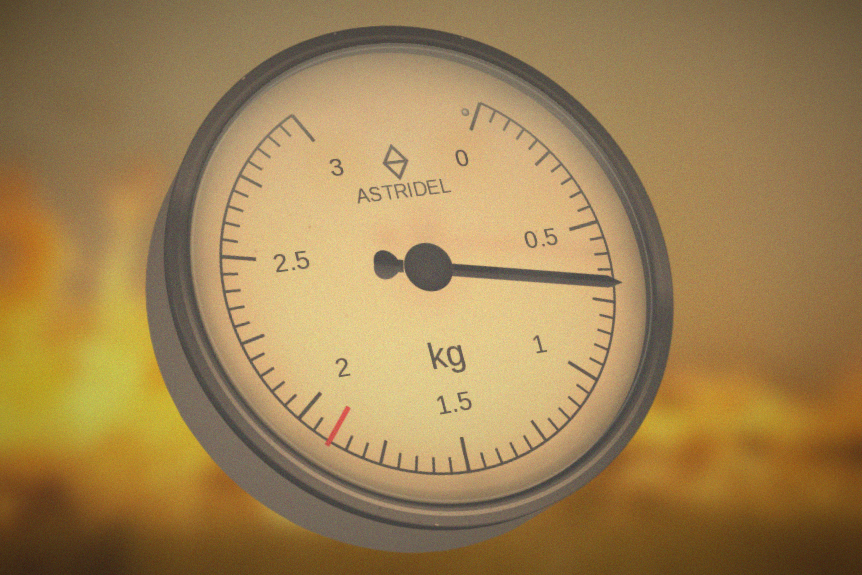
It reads {"value": 0.7, "unit": "kg"}
